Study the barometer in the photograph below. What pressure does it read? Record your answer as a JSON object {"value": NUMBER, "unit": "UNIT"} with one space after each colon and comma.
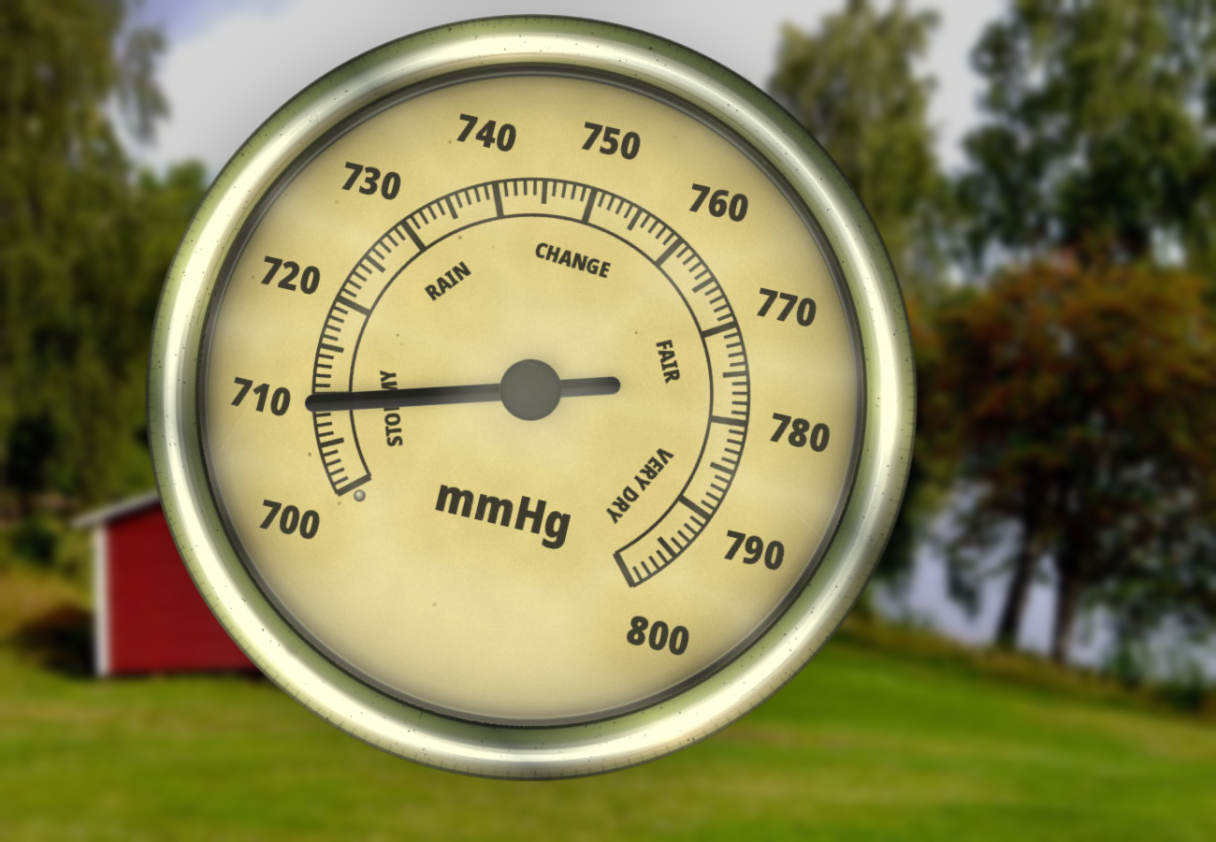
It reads {"value": 709, "unit": "mmHg"}
